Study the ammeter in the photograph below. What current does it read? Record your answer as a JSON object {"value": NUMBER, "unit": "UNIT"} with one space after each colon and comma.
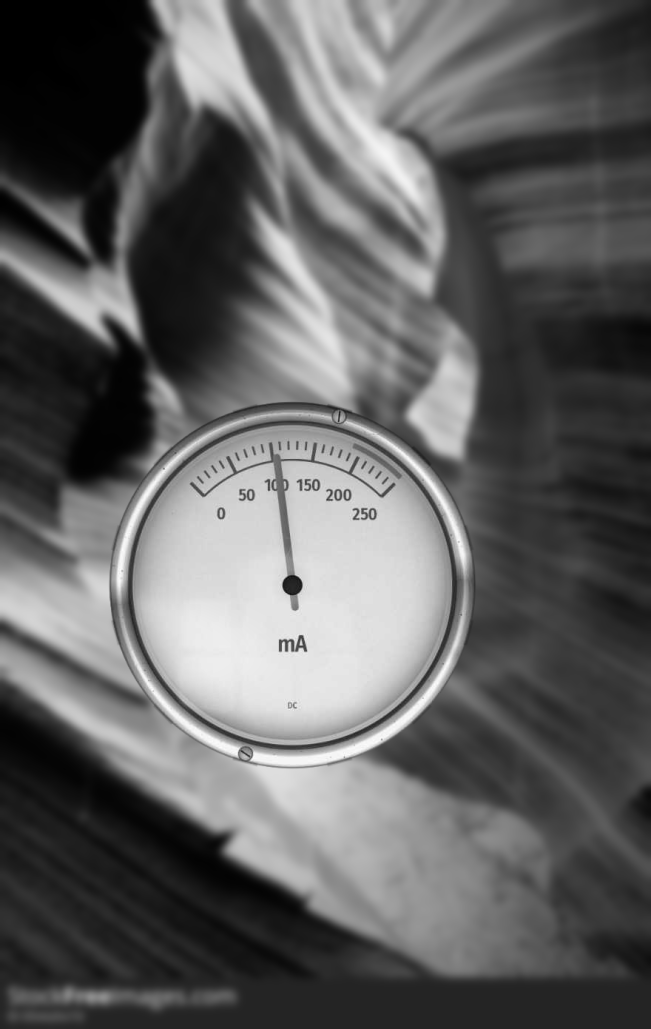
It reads {"value": 105, "unit": "mA"}
